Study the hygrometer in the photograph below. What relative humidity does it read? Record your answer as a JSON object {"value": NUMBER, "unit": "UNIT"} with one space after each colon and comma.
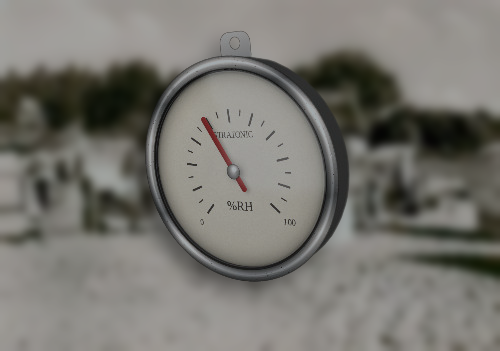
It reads {"value": 40, "unit": "%"}
